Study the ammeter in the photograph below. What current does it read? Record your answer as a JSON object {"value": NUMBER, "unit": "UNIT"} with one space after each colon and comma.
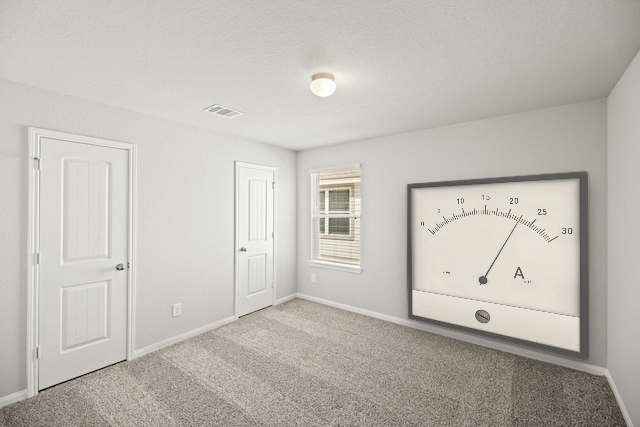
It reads {"value": 22.5, "unit": "A"}
